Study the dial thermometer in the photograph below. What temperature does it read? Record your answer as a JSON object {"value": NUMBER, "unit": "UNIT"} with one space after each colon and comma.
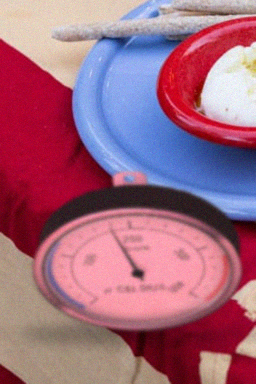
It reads {"value": 180, "unit": "°C"}
